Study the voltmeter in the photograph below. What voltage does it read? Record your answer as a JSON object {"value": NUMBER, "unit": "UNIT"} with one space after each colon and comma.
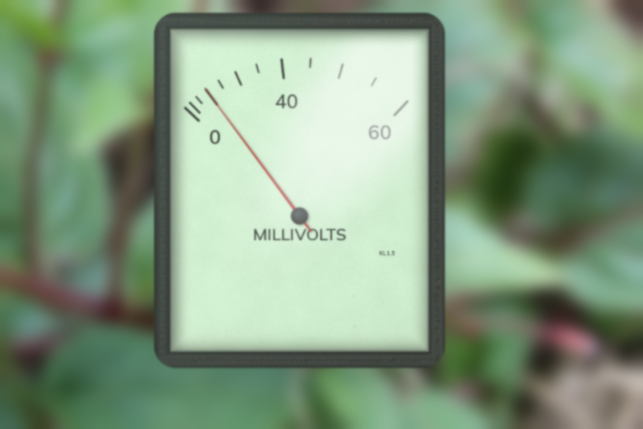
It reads {"value": 20, "unit": "mV"}
